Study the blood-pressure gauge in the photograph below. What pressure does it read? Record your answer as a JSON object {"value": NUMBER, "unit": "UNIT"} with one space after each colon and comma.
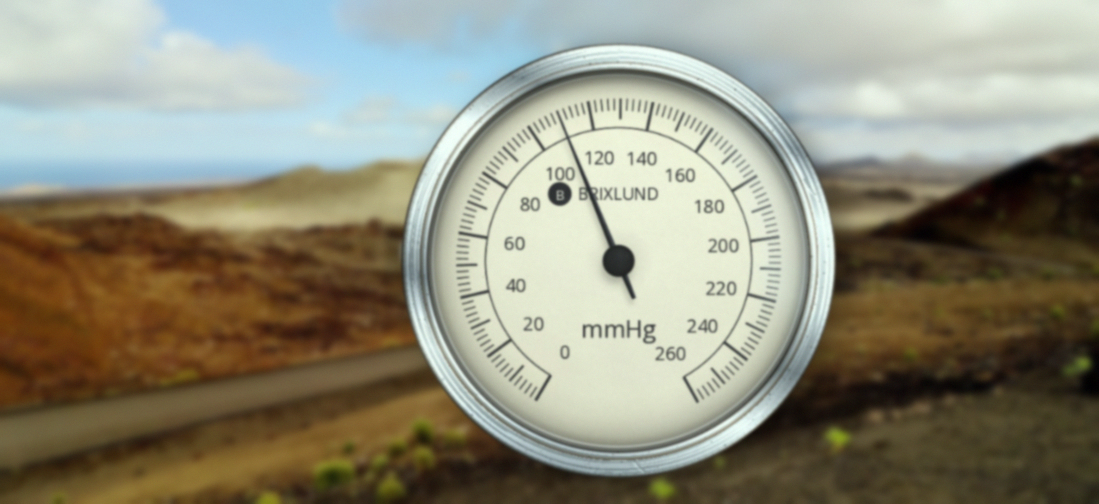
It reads {"value": 110, "unit": "mmHg"}
